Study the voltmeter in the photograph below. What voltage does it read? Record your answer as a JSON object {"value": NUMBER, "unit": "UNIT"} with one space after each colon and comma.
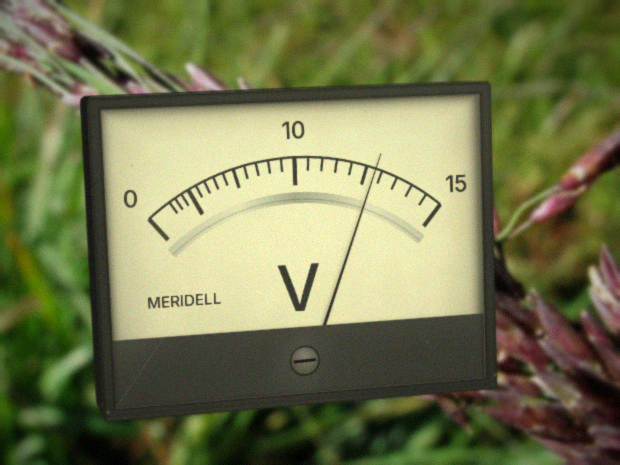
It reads {"value": 12.75, "unit": "V"}
